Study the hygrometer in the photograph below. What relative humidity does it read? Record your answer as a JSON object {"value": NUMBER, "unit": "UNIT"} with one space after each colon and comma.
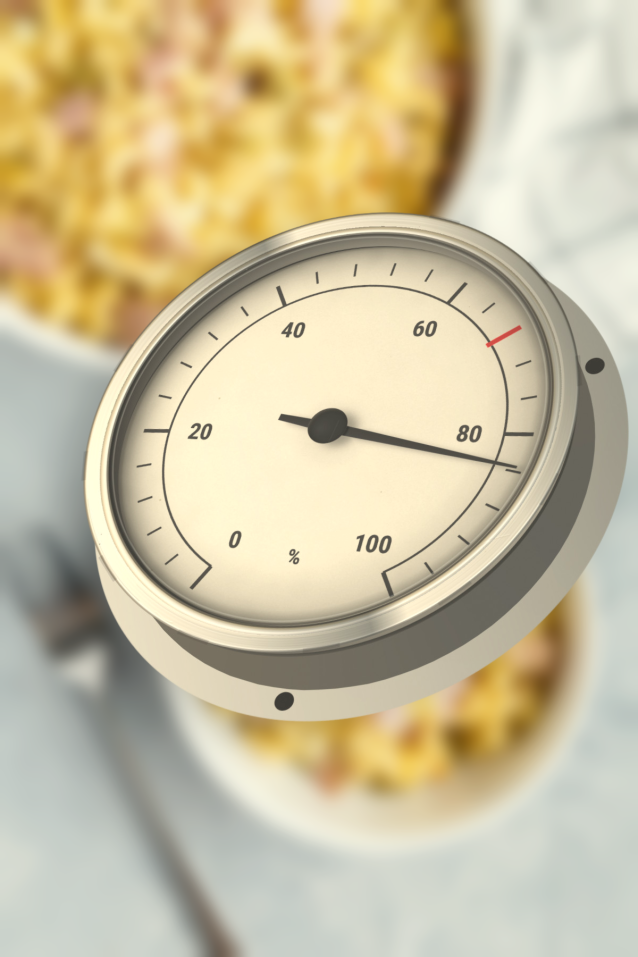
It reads {"value": 84, "unit": "%"}
